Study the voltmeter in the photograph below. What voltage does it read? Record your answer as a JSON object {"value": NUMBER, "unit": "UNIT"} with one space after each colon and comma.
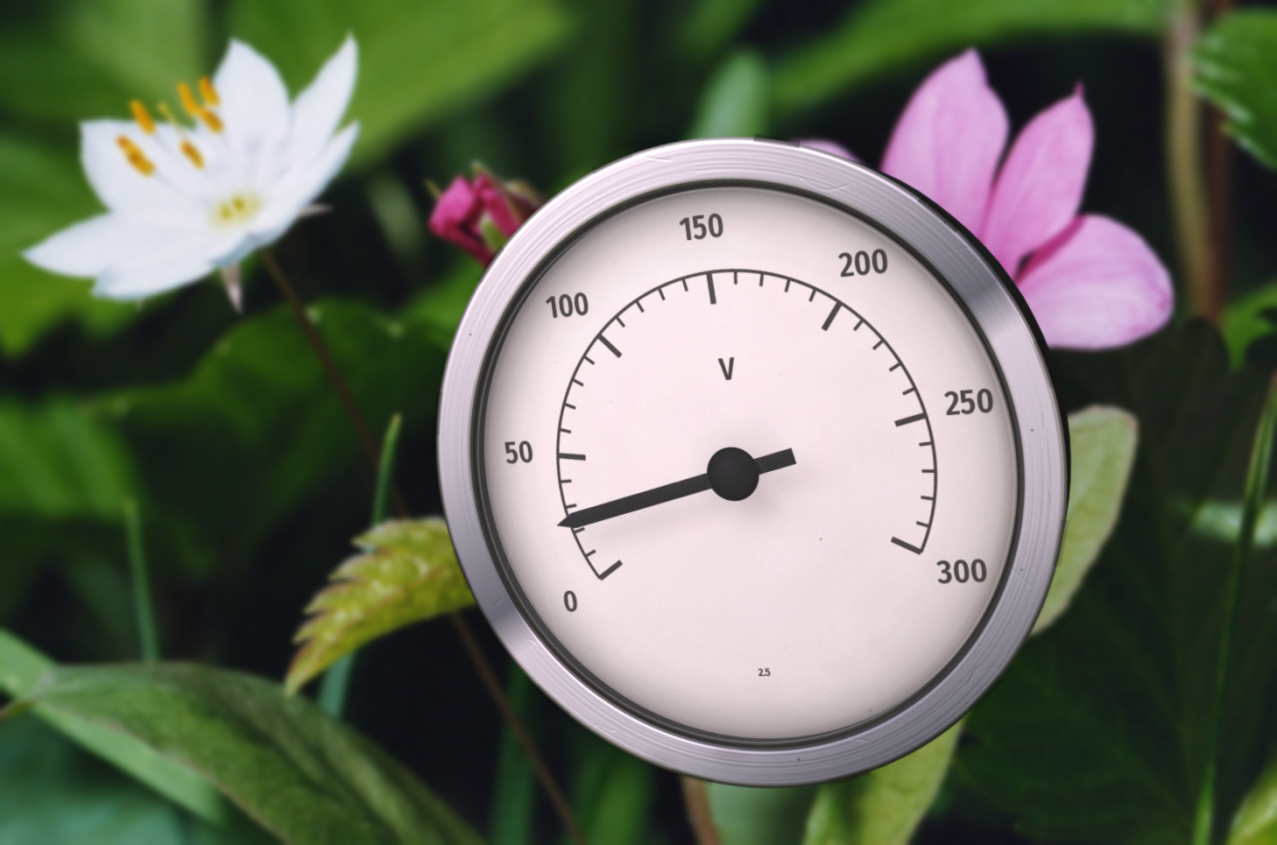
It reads {"value": 25, "unit": "V"}
